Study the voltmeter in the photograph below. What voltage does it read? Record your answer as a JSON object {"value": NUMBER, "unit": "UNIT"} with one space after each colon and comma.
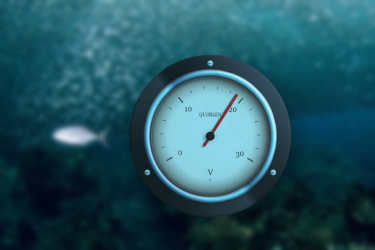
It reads {"value": 19, "unit": "V"}
